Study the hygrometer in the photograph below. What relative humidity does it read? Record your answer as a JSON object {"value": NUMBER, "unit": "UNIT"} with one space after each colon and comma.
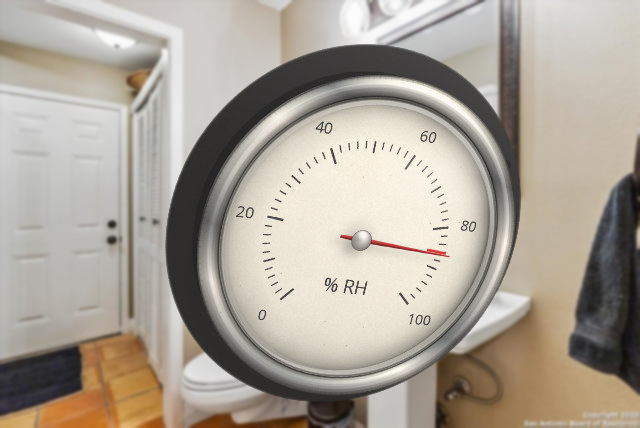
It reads {"value": 86, "unit": "%"}
